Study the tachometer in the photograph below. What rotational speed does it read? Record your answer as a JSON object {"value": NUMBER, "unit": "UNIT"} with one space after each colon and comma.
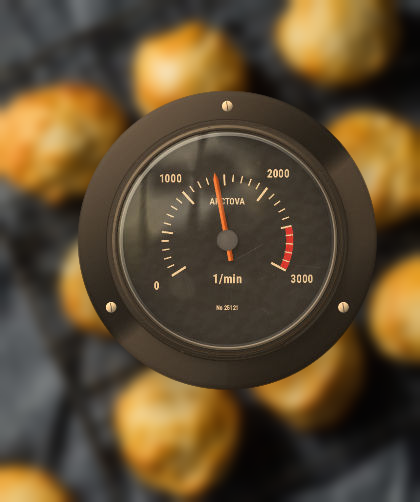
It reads {"value": 1400, "unit": "rpm"}
